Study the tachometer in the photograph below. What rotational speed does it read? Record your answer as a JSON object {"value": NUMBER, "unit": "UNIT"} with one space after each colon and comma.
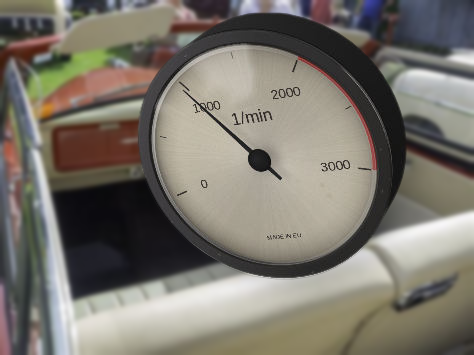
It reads {"value": 1000, "unit": "rpm"}
